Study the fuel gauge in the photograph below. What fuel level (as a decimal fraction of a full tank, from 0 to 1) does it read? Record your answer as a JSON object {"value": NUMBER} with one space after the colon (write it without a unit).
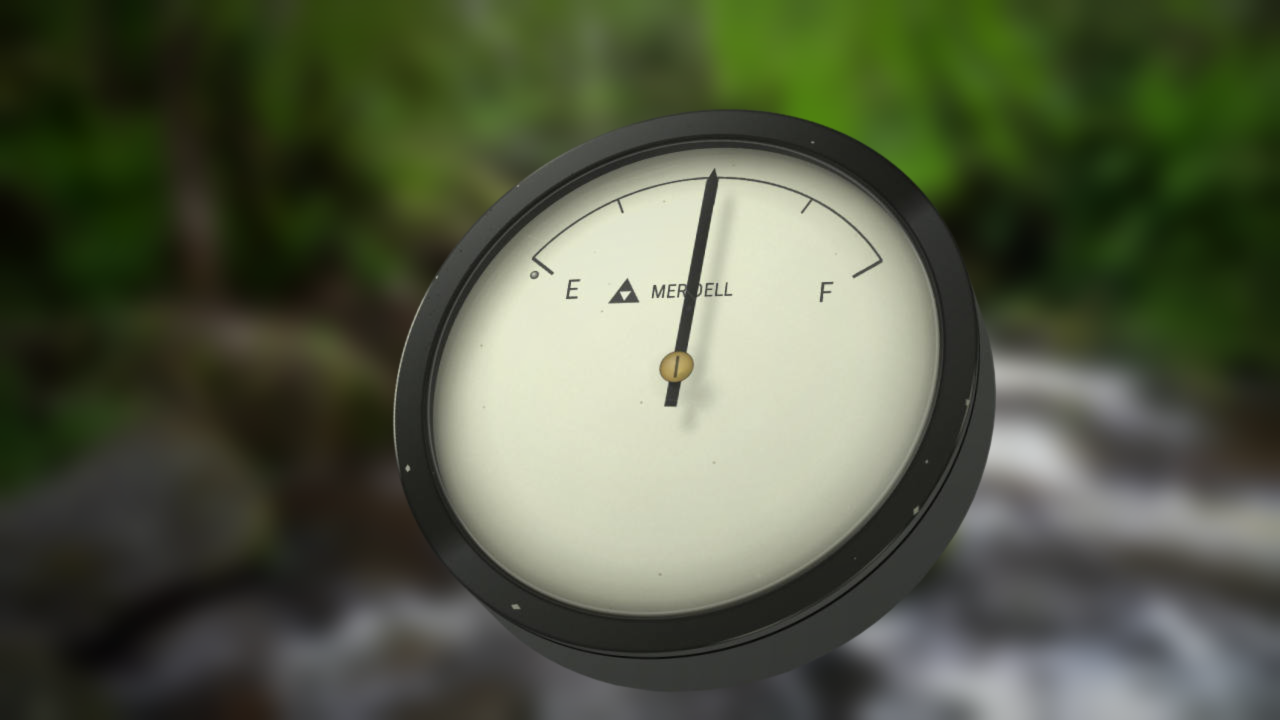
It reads {"value": 0.5}
